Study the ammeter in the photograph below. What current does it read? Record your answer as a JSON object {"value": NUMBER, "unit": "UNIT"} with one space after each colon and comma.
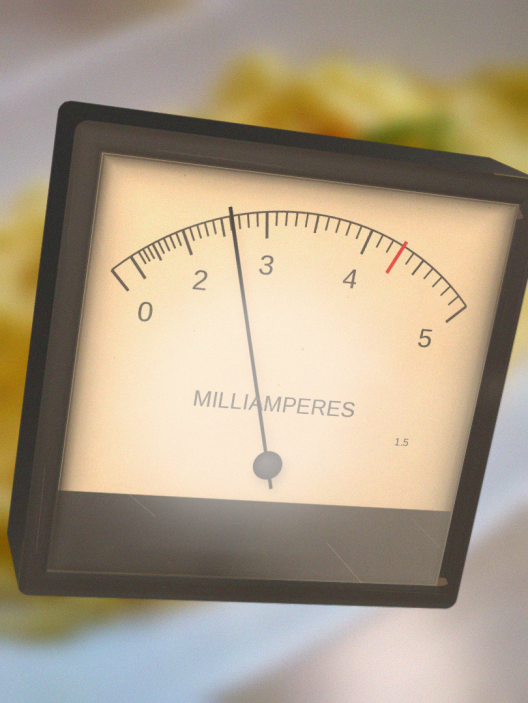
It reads {"value": 2.6, "unit": "mA"}
